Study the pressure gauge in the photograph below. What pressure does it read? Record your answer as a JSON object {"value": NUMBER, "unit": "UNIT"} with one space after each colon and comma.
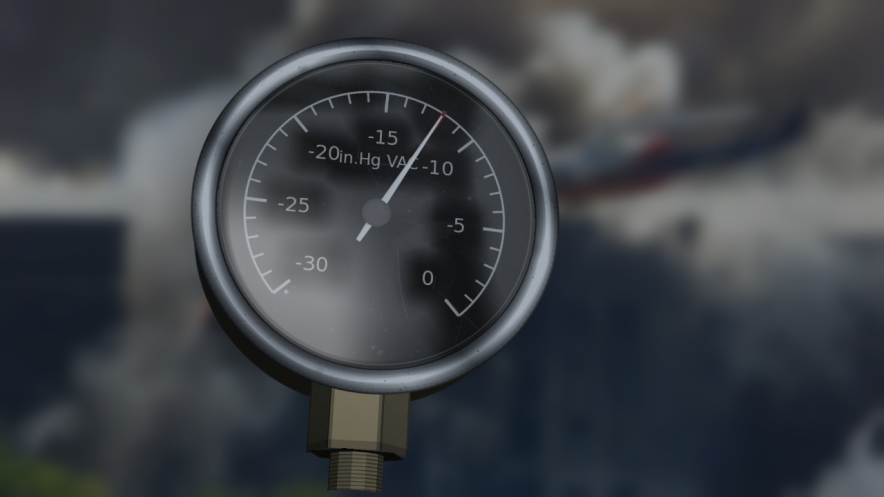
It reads {"value": -12, "unit": "inHg"}
